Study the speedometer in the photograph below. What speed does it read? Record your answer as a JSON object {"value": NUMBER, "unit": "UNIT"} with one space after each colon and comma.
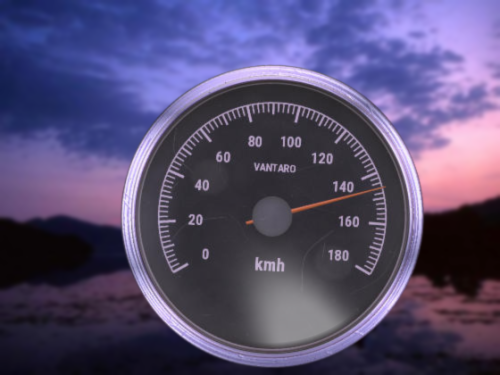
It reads {"value": 146, "unit": "km/h"}
